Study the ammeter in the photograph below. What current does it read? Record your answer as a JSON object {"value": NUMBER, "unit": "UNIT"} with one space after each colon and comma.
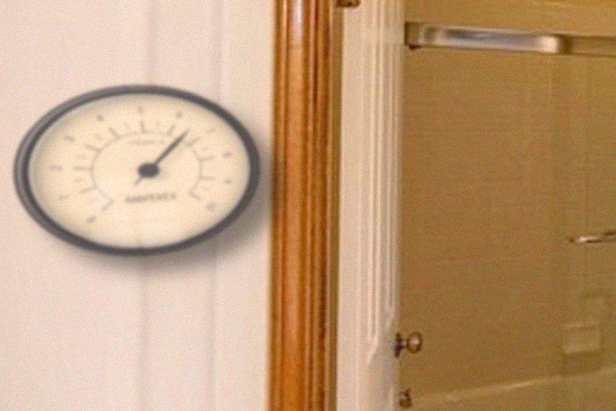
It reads {"value": 6.5, "unit": "A"}
